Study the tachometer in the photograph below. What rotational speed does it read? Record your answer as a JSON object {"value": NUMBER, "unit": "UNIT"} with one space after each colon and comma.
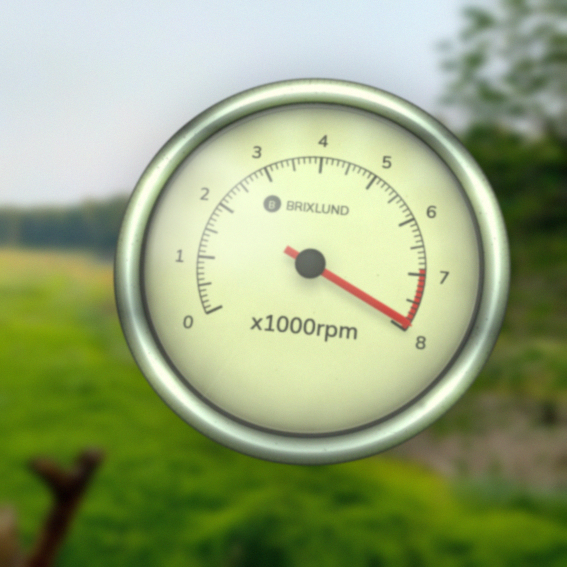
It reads {"value": 7900, "unit": "rpm"}
